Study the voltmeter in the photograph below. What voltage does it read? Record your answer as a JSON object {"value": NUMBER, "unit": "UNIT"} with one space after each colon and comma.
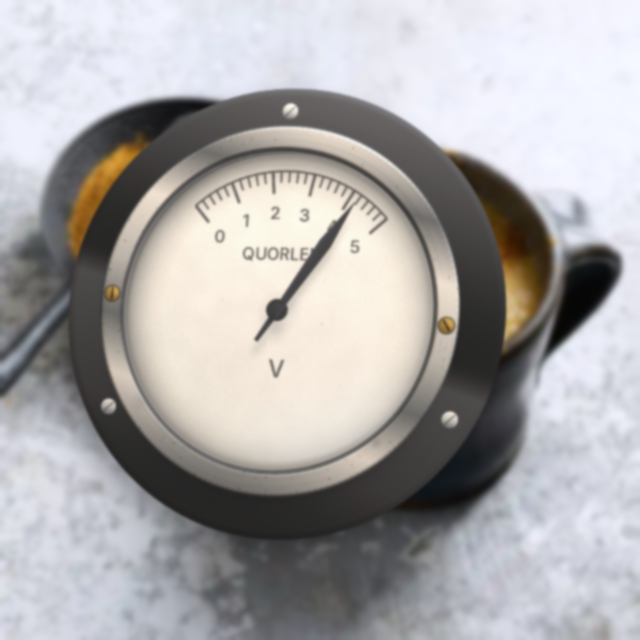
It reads {"value": 4.2, "unit": "V"}
